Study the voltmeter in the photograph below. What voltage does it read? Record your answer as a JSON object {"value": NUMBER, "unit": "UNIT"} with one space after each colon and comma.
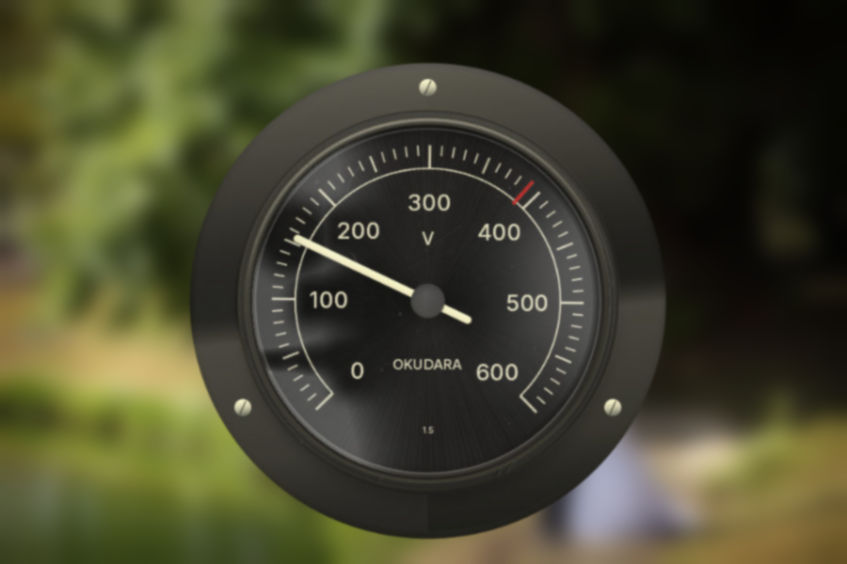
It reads {"value": 155, "unit": "V"}
